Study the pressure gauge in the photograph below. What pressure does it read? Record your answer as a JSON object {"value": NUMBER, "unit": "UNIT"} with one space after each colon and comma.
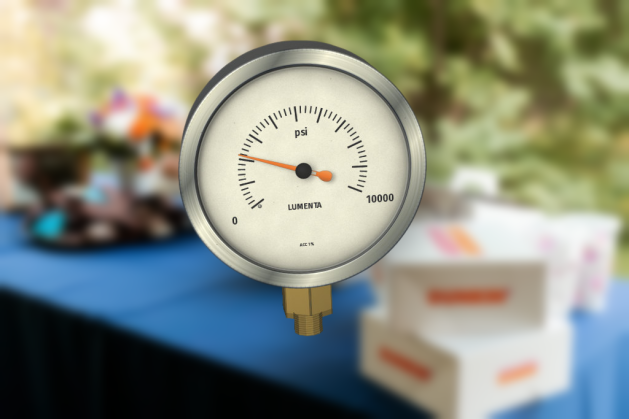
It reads {"value": 2200, "unit": "psi"}
